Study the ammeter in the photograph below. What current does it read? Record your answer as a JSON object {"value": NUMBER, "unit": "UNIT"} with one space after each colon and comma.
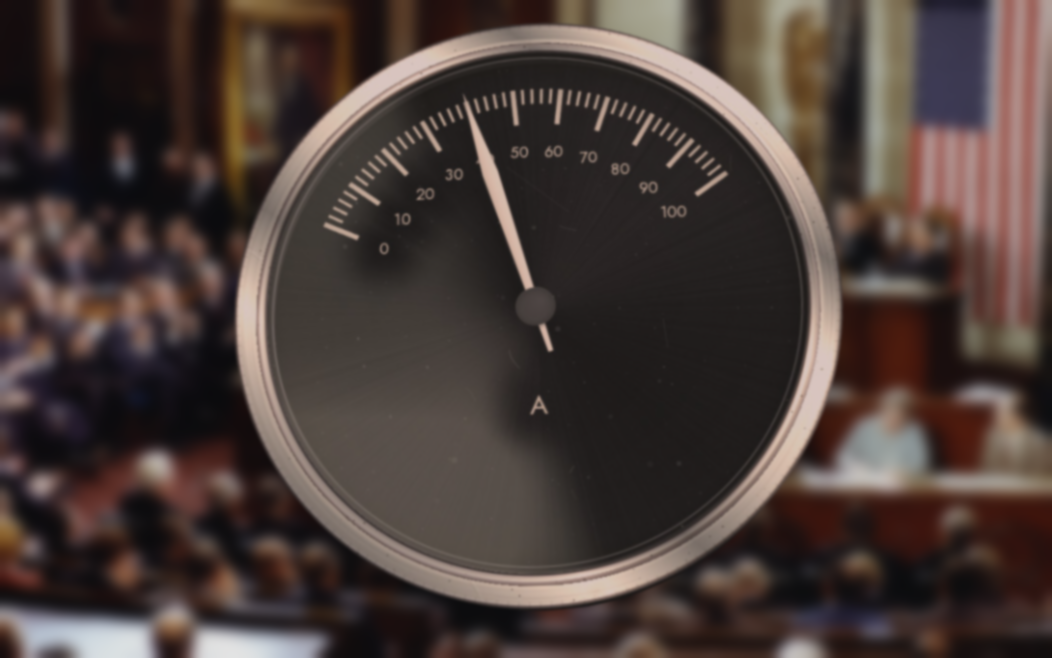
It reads {"value": 40, "unit": "A"}
